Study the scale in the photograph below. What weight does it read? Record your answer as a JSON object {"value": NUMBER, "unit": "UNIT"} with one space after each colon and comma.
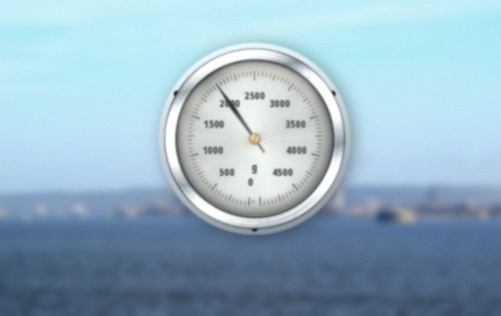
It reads {"value": 2000, "unit": "g"}
